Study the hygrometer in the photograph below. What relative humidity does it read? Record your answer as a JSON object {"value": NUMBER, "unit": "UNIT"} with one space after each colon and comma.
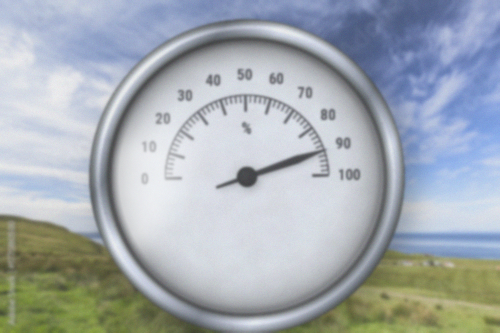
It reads {"value": 90, "unit": "%"}
